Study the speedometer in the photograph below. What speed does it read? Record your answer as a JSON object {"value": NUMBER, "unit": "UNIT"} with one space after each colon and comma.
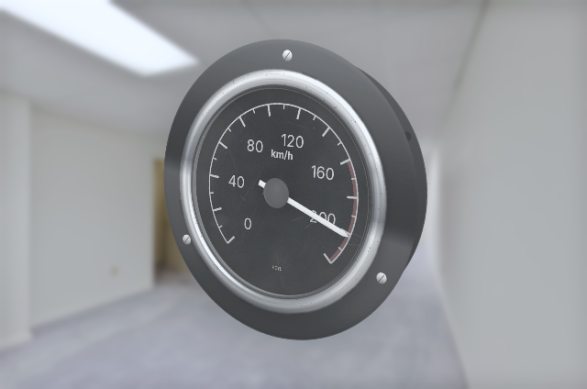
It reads {"value": 200, "unit": "km/h"}
